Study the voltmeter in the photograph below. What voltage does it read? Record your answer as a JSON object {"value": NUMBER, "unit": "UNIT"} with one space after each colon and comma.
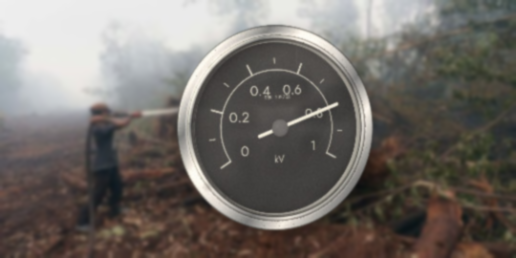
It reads {"value": 0.8, "unit": "kV"}
